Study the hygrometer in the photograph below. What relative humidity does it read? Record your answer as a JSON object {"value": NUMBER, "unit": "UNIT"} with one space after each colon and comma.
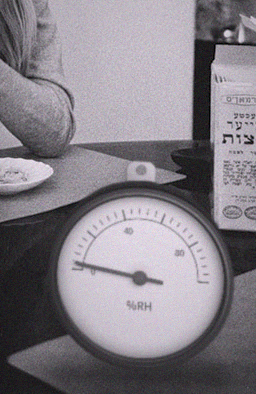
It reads {"value": 4, "unit": "%"}
